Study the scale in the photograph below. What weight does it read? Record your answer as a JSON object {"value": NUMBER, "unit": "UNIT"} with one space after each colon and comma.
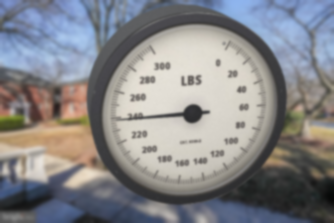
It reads {"value": 240, "unit": "lb"}
